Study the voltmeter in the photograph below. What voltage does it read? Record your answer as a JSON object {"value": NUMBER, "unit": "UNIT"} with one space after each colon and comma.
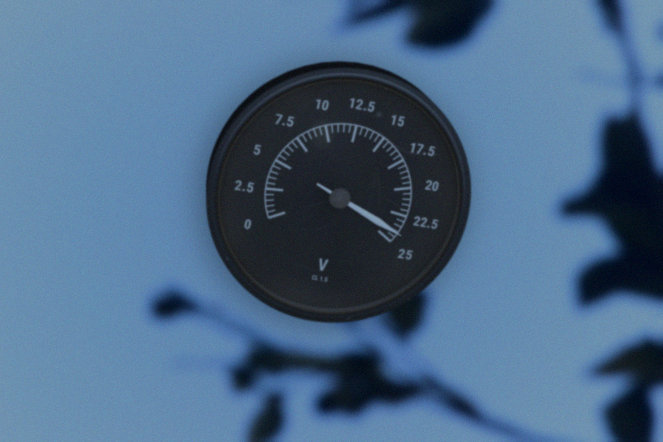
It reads {"value": 24, "unit": "V"}
